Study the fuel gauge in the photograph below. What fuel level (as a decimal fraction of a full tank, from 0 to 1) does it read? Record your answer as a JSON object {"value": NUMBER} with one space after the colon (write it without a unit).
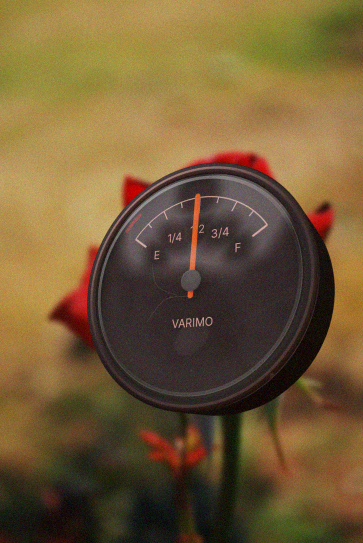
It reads {"value": 0.5}
